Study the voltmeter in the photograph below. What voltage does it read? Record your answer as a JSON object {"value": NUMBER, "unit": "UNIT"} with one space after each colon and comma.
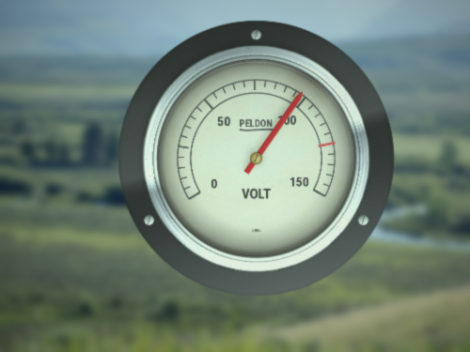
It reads {"value": 97.5, "unit": "V"}
